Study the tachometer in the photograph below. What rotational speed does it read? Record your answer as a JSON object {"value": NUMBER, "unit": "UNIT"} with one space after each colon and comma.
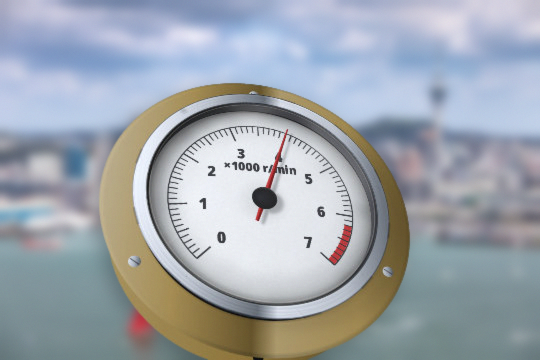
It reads {"value": 4000, "unit": "rpm"}
